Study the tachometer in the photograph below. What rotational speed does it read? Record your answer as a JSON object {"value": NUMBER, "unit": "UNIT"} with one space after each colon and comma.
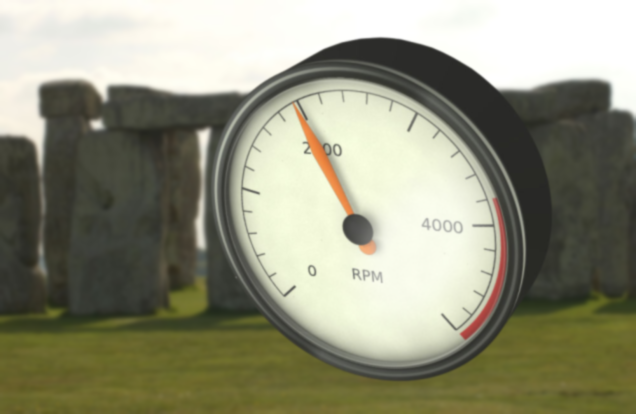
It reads {"value": 2000, "unit": "rpm"}
